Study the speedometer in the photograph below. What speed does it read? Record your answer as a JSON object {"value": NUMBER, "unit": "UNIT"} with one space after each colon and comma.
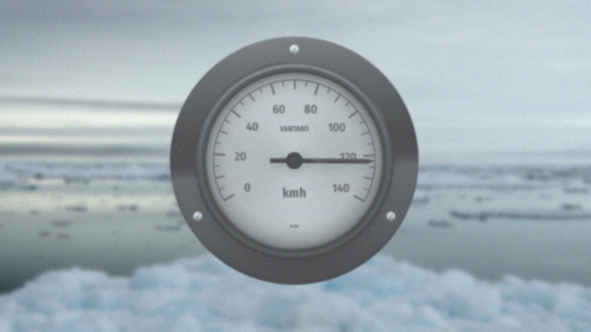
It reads {"value": 122.5, "unit": "km/h"}
